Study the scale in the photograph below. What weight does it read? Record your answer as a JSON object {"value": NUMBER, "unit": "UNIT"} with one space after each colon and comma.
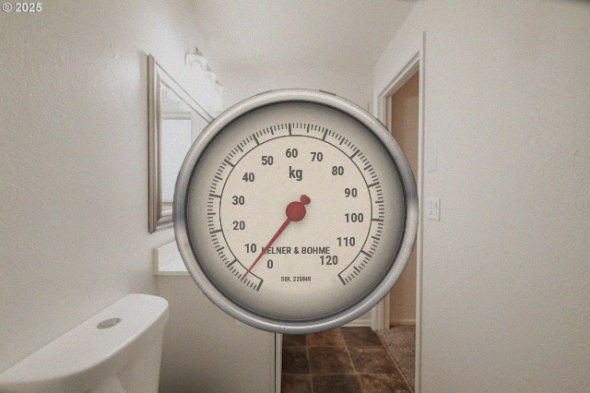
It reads {"value": 5, "unit": "kg"}
